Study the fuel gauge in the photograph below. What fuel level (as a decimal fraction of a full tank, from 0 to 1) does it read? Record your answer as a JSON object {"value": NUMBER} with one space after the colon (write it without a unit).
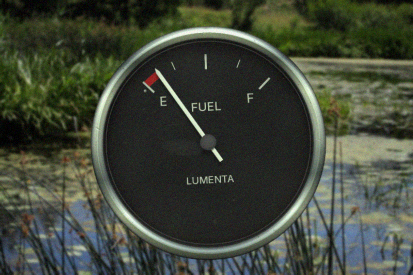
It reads {"value": 0.125}
